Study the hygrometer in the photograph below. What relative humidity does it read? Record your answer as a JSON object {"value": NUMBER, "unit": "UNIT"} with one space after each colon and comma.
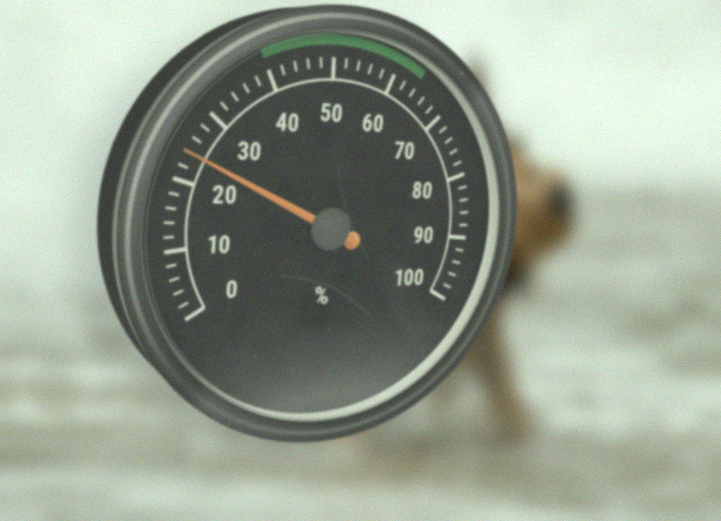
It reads {"value": 24, "unit": "%"}
